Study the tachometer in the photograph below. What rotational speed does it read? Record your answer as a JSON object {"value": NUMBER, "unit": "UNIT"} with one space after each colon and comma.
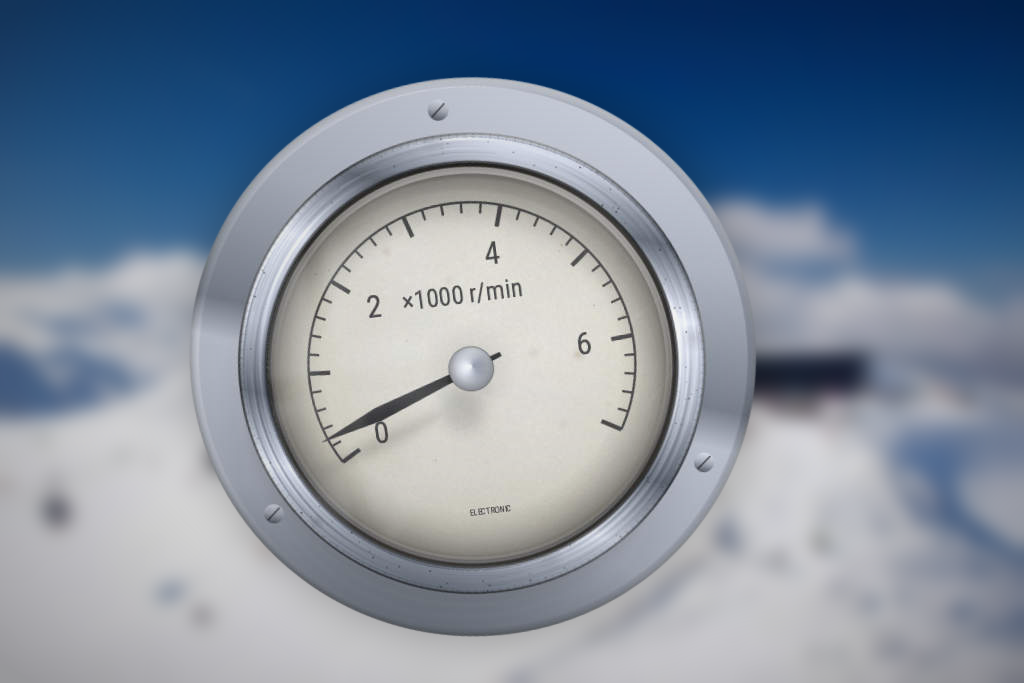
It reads {"value": 300, "unit": "rpm"}
